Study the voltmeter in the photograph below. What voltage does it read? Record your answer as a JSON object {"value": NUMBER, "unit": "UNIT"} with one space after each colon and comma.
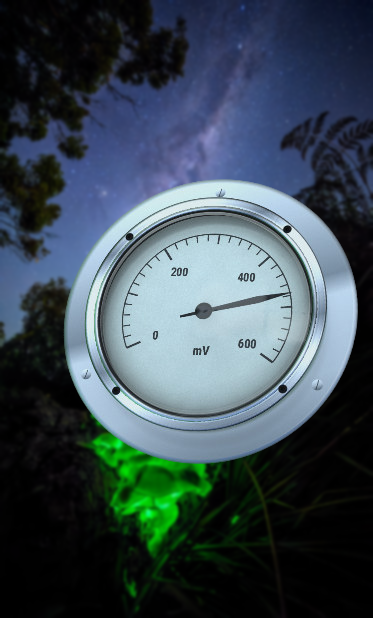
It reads {"value": 480, "unit": "mV"}
